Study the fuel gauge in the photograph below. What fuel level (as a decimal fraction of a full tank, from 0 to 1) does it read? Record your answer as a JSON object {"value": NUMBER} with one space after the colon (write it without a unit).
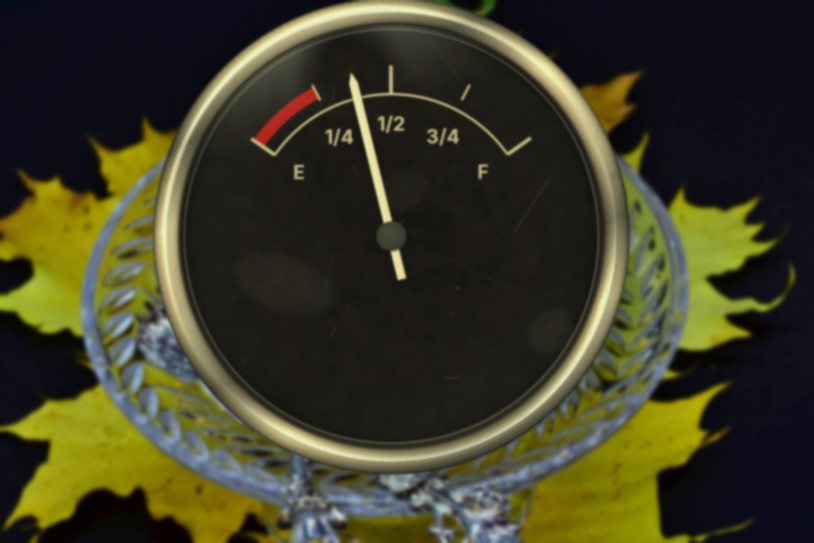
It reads {"value": 0.375}
